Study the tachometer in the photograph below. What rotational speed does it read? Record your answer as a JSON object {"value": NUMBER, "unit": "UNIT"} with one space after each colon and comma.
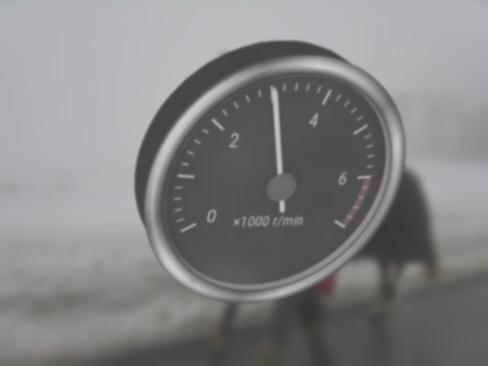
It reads {"value": 3000, "unit": "rpm"}
